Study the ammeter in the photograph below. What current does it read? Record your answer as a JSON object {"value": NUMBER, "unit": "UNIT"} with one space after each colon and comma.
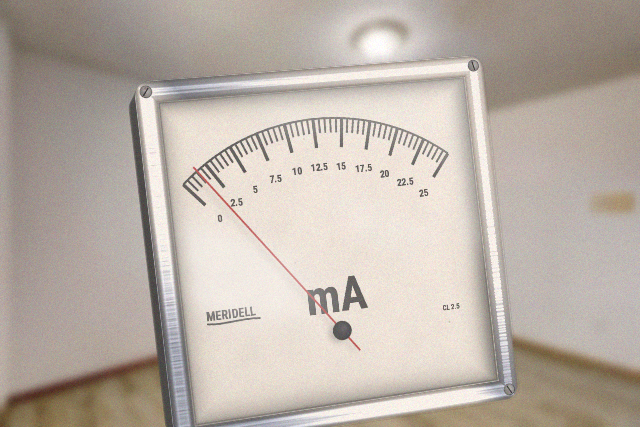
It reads {"value": 1.5, "unit": "mA"}
